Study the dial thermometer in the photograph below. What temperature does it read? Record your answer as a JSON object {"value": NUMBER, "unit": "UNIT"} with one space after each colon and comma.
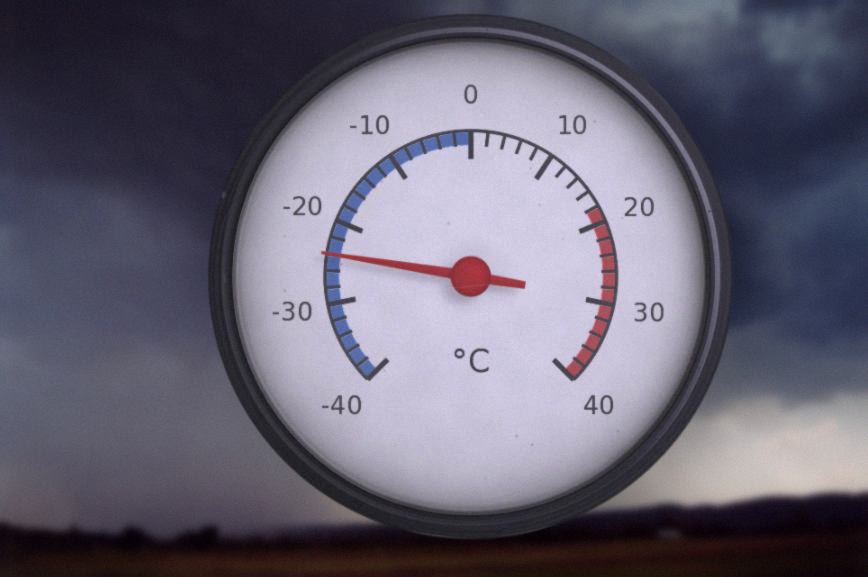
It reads {"value": -24, "unit": "°C"}
